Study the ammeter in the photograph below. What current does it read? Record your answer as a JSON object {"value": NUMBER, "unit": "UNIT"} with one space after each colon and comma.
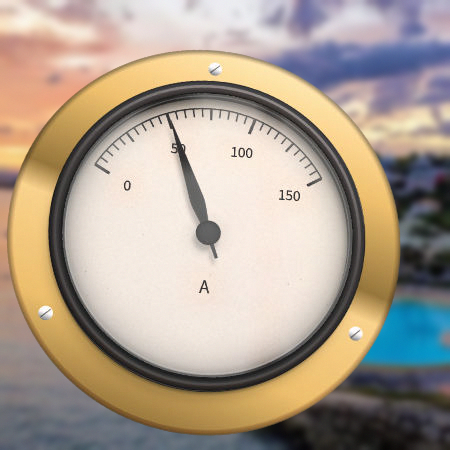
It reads {"value": 50, "unit": "A"}
